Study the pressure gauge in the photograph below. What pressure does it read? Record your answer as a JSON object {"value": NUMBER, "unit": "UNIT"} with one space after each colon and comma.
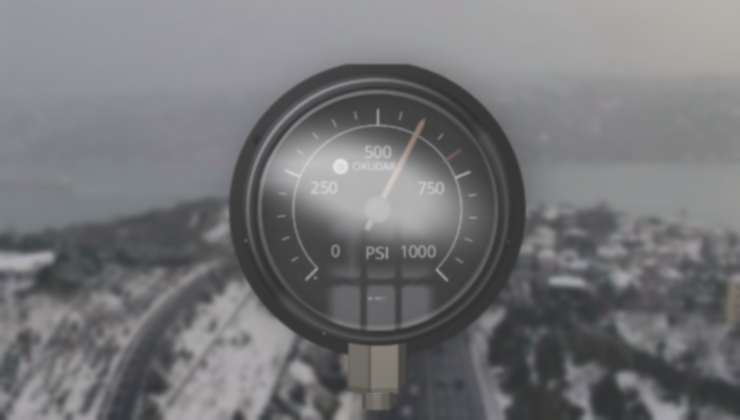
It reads {"value": 600, "unit": "psi"}
